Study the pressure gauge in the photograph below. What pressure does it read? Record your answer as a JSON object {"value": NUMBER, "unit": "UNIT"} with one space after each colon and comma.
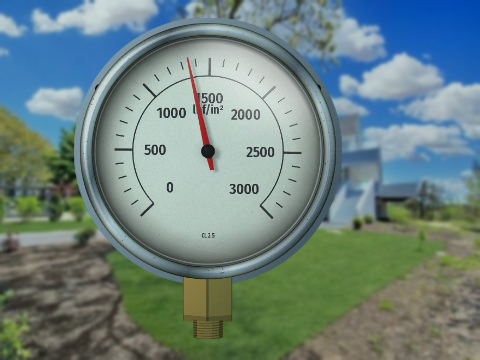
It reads {"value": 1350, "unit": "psi"}
